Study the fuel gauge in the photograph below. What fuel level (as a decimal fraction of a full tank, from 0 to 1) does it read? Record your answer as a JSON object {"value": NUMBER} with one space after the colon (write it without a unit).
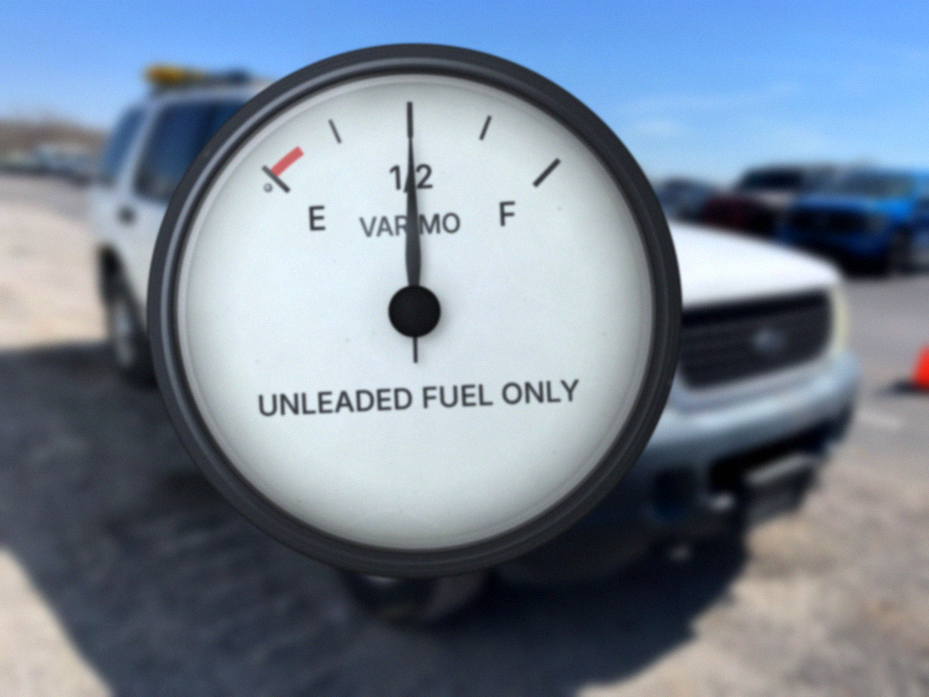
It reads {"value": 0.5}
